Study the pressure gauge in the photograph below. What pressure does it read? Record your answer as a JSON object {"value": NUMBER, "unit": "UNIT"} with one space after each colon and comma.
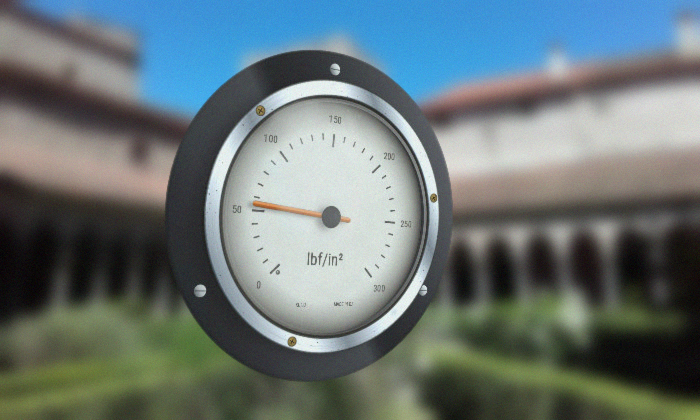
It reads {"value": 55, "unit": "psi"}
